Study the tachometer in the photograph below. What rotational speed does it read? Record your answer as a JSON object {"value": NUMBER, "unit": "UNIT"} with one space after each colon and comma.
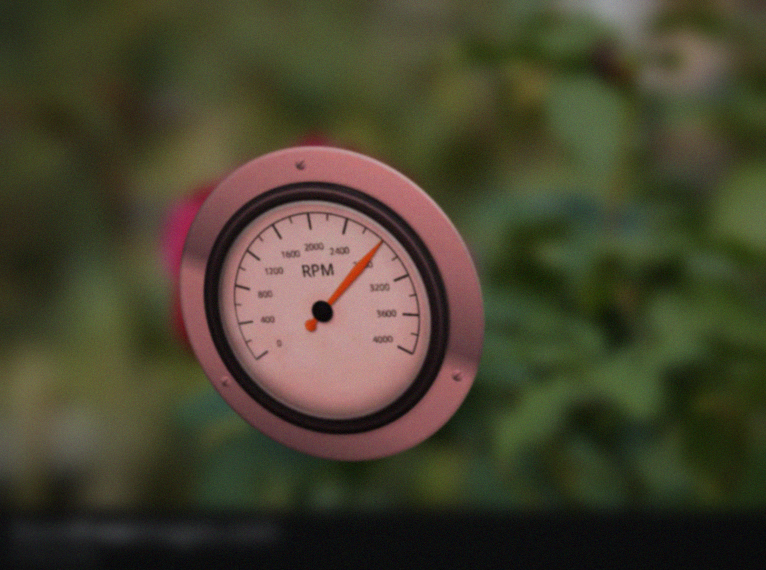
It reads {"value": 2800, "unit": "rpm"}
